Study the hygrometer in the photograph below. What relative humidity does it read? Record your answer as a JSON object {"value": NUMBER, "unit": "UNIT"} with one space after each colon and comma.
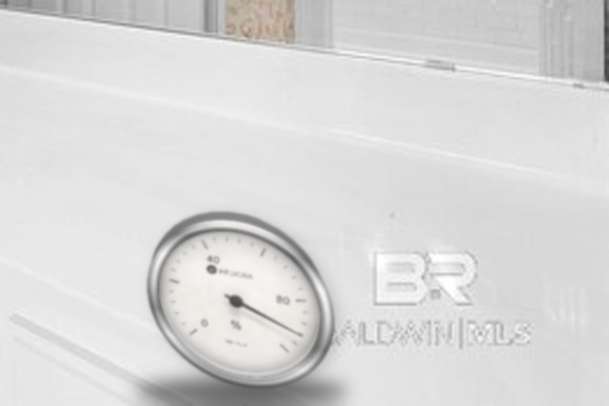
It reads {"value": 92, "unit": "%"}
